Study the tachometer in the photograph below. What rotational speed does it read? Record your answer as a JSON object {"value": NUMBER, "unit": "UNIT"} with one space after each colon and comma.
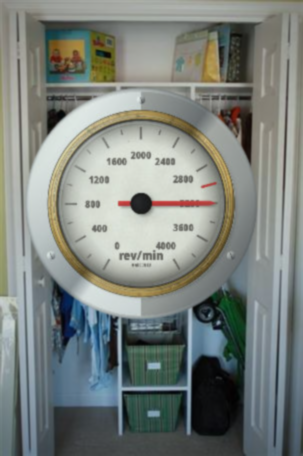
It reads {"value": 3200, "unit": "rpm"}
